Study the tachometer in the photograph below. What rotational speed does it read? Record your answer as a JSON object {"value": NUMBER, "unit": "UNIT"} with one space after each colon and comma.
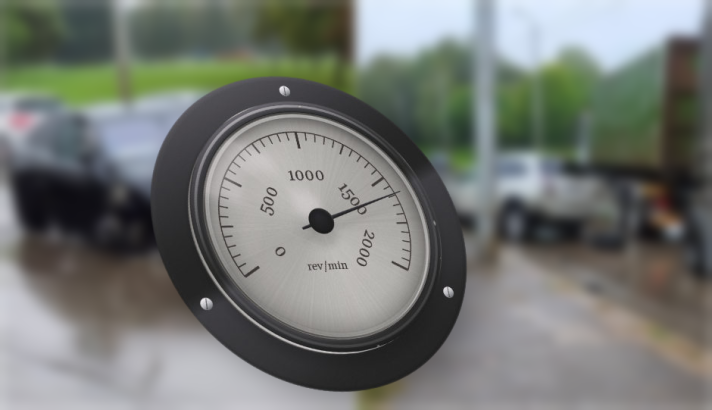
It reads {"value": 1600, "unit": "rpm"}
